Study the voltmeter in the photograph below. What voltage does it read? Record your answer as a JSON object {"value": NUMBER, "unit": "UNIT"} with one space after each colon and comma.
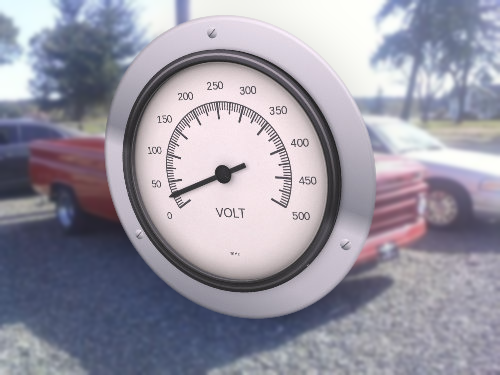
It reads {"value": 25, "unit": "V"}
